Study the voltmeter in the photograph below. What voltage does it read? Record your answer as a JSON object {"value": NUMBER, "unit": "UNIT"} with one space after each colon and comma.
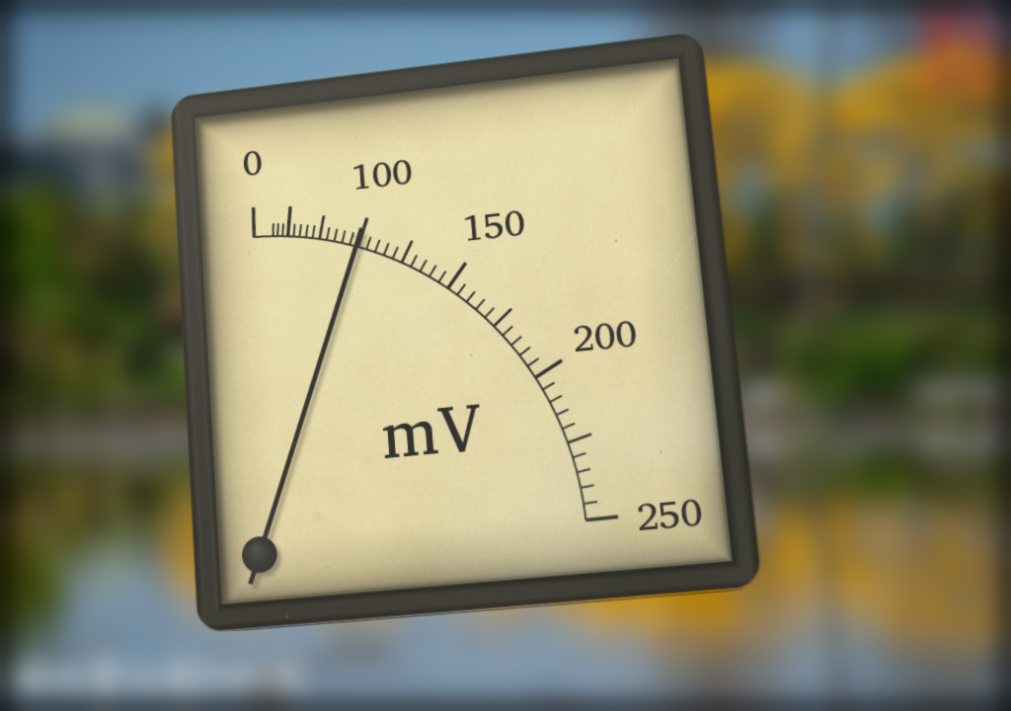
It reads {"value": 100, "unit": "mV"}
